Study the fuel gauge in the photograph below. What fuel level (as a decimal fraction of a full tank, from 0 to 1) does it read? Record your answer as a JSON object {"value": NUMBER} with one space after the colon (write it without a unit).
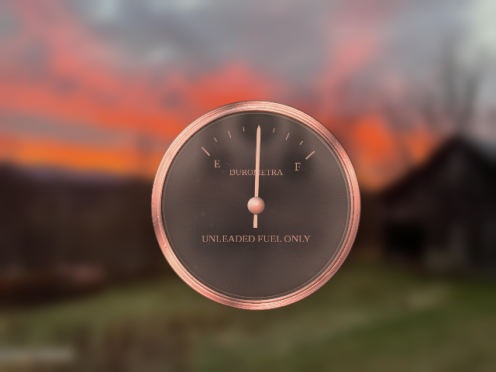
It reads {"value": 0.5}
